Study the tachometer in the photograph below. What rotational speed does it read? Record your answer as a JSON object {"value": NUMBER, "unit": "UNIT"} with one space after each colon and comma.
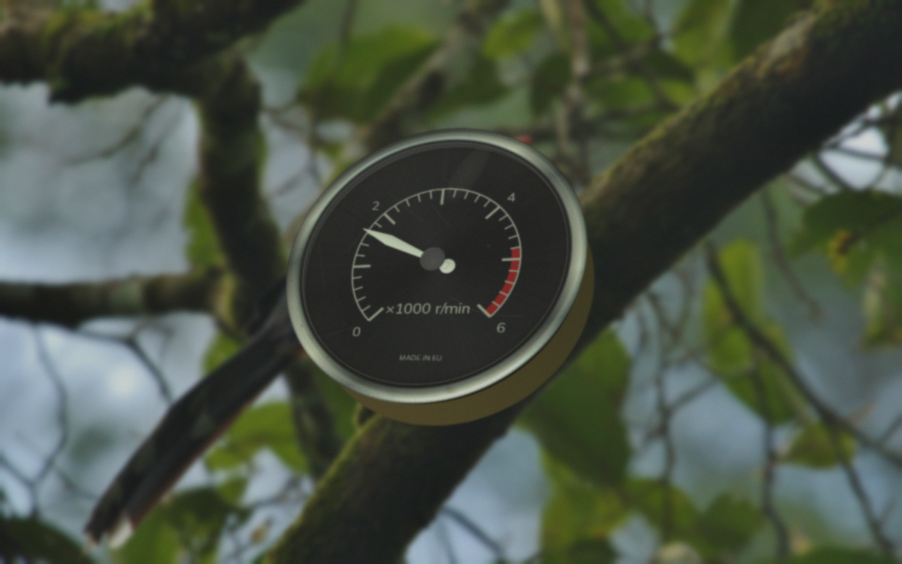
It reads {"value": 1600, "unit": "rpm"}
